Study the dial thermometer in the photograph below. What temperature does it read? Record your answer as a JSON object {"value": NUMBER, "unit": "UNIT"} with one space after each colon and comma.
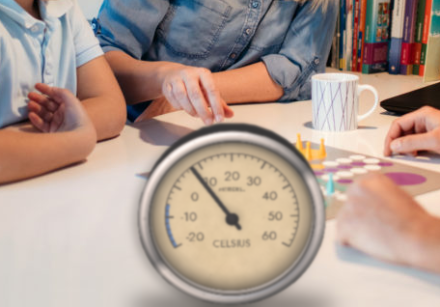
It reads {"value": 8, "unit": "°C"}
